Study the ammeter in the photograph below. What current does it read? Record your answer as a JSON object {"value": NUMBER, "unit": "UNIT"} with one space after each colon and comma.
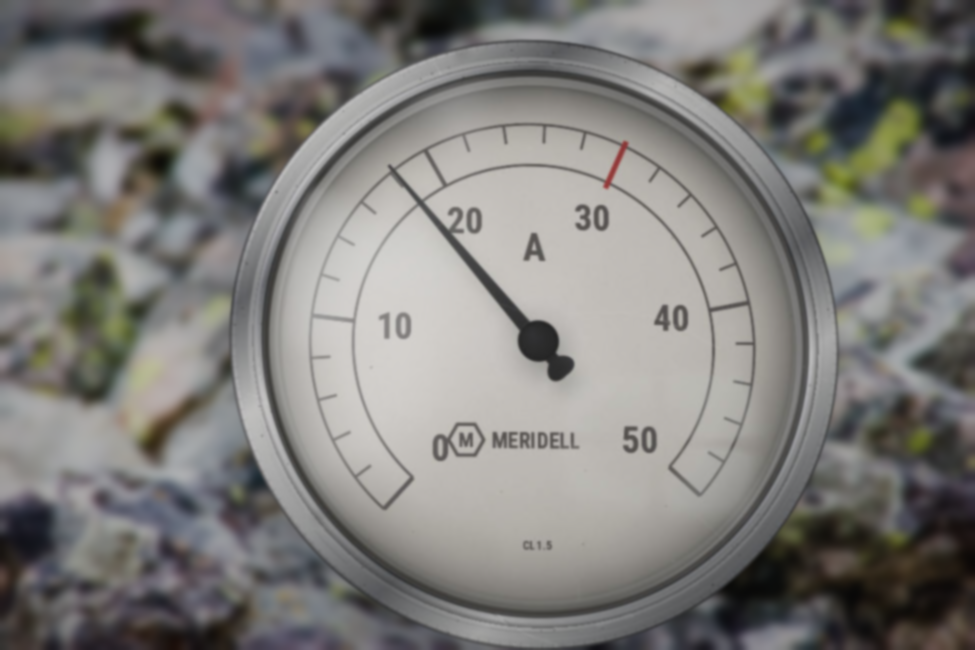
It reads {"value": 18, "unit": "A"}
